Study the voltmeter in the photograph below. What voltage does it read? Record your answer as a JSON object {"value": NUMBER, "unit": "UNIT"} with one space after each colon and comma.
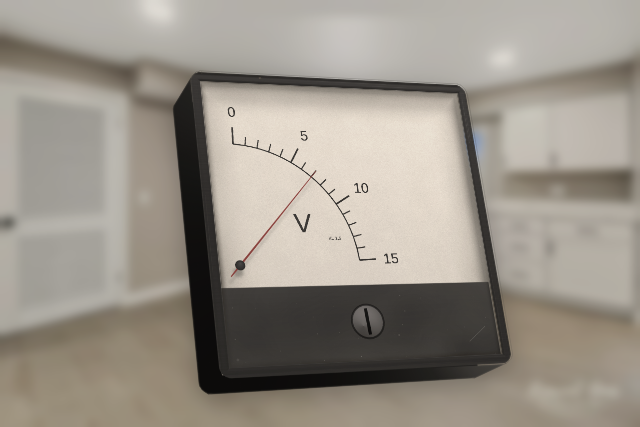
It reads {"value": 7, "unit": "V"}
